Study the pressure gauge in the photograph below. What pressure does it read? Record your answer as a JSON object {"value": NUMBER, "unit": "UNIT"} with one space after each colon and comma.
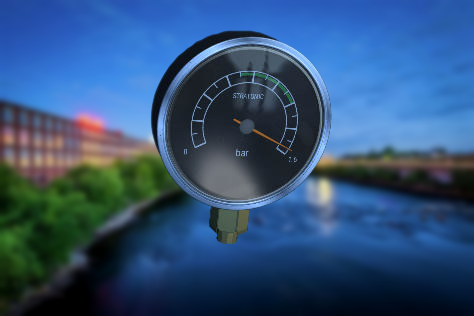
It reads {"value": 1.55, "unit": "bar"}
